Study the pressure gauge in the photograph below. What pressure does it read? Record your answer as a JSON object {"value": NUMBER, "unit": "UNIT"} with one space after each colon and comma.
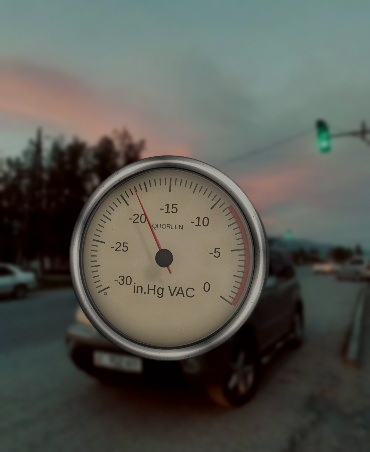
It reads {"value": -18.5, "unit": "inHg"}
